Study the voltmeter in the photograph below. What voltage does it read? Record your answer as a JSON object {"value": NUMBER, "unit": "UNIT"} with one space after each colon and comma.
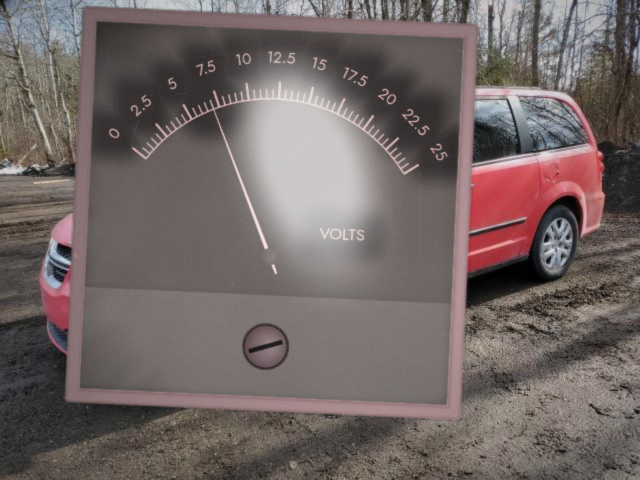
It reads {"value": 7, "unit": "V"}
